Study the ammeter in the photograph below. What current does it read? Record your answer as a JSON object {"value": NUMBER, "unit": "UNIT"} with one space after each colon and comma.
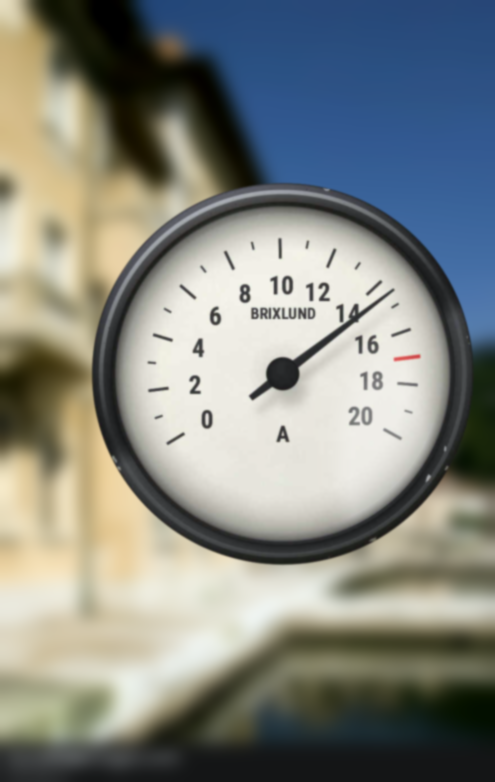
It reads {"value": 14.5, "unit": "A"}
